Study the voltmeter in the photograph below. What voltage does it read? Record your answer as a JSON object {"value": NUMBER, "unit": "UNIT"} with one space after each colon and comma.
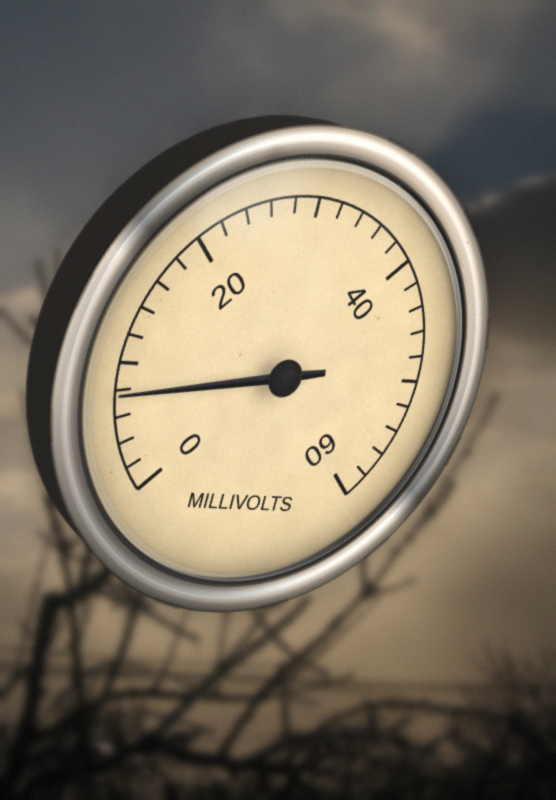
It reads {"value": 8, "unit": "mV"}
